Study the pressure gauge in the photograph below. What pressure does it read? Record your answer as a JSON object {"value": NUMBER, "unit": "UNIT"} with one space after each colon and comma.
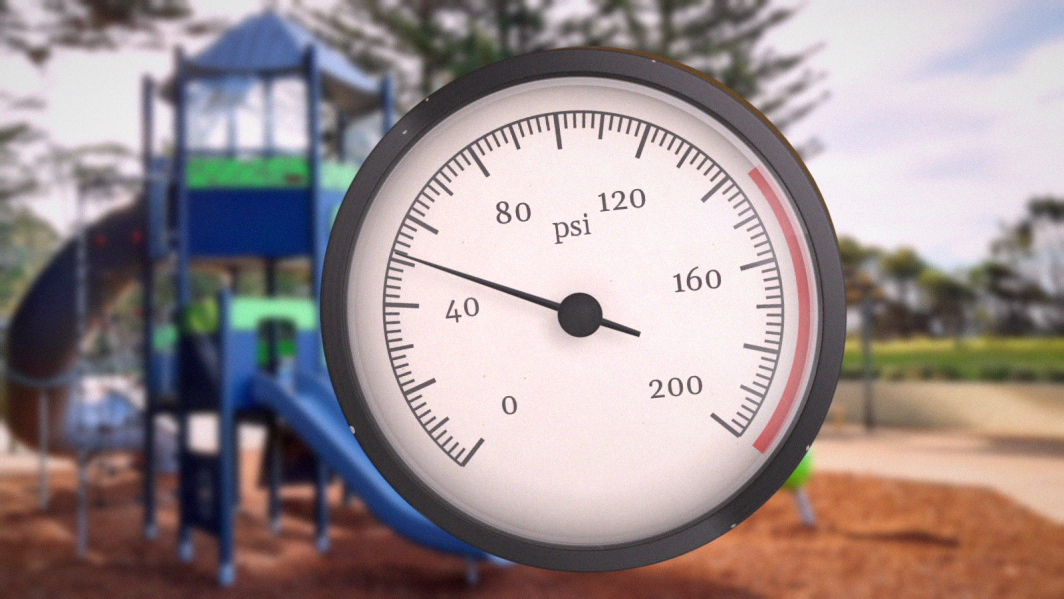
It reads {"value": 52, "unit": "psi"}
